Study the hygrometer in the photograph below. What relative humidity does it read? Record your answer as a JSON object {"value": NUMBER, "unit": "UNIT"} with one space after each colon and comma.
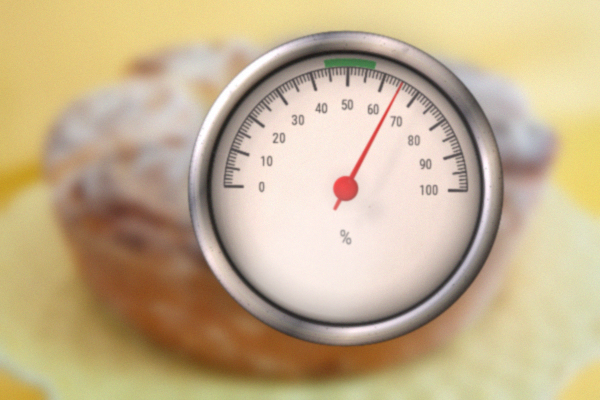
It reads {"value": 65, "unit": "%"}
